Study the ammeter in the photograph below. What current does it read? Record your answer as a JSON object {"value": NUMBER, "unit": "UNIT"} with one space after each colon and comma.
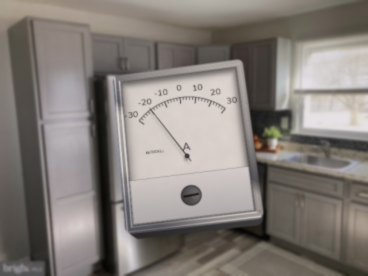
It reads {"value": -20, "unit": "A"}
